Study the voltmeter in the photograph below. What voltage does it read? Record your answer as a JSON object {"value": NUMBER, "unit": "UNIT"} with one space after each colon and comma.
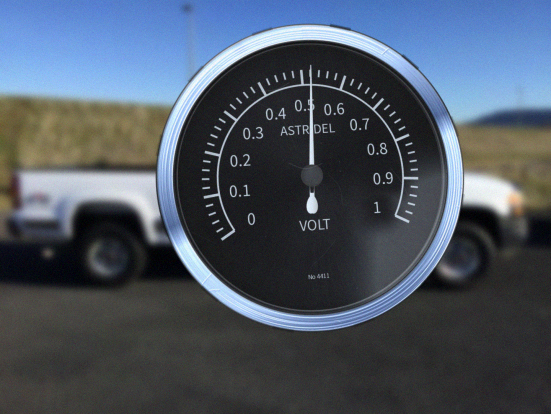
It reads {"value": 0.52, "unit": "V"}
